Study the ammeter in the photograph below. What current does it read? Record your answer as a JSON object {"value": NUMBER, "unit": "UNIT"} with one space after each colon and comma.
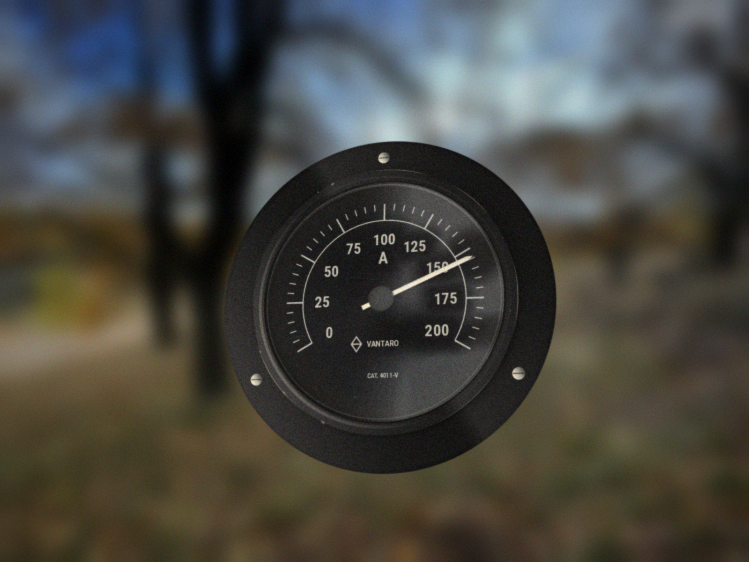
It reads {"value": 155, "unit": "A"}
